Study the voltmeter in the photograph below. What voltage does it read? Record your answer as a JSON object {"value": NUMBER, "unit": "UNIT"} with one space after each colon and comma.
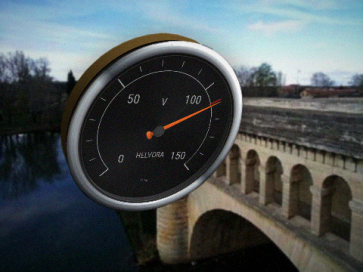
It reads {"value": 110, "unit": "V"}
